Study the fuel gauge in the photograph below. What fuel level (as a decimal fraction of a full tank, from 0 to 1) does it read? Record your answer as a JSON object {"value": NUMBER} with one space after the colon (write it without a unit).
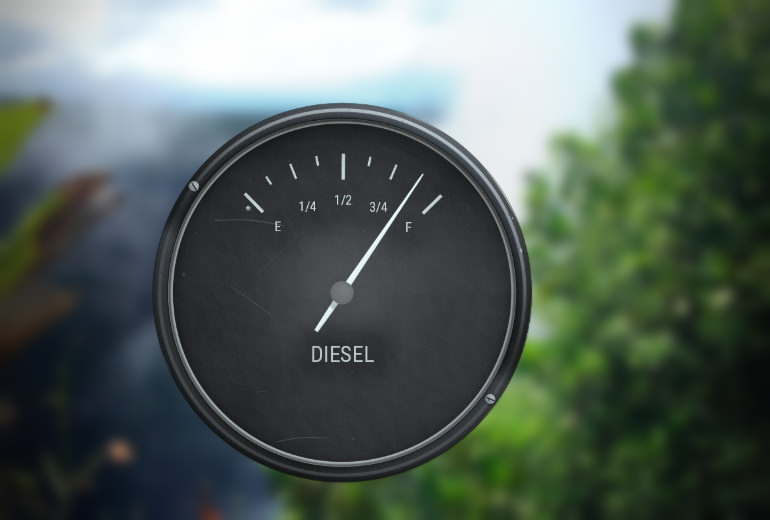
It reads {"value": 0.875}
